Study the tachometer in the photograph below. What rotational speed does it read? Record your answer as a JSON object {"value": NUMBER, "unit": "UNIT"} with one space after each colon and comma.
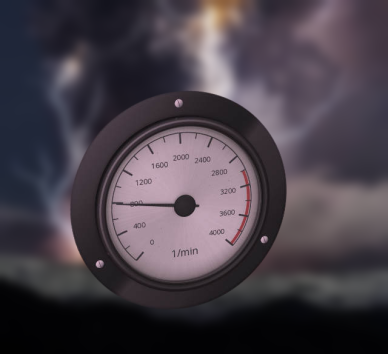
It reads {"value": 800, "unit": "rpm"}
